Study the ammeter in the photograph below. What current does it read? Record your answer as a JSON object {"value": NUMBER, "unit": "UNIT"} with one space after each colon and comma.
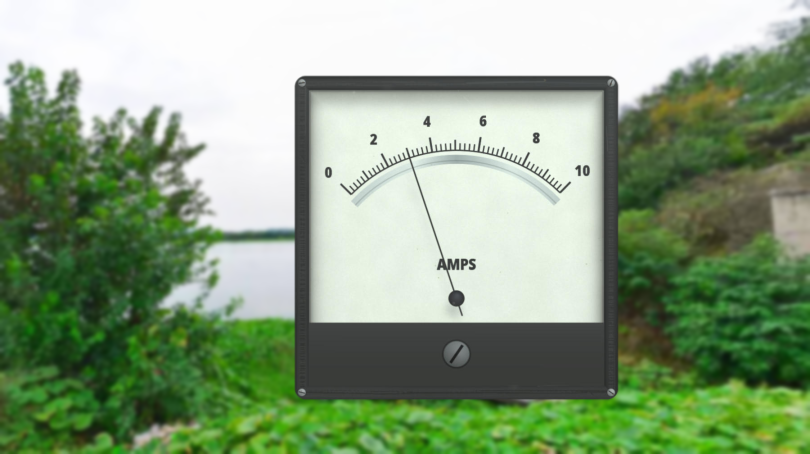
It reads {"value": 3, "unit": "A"}
